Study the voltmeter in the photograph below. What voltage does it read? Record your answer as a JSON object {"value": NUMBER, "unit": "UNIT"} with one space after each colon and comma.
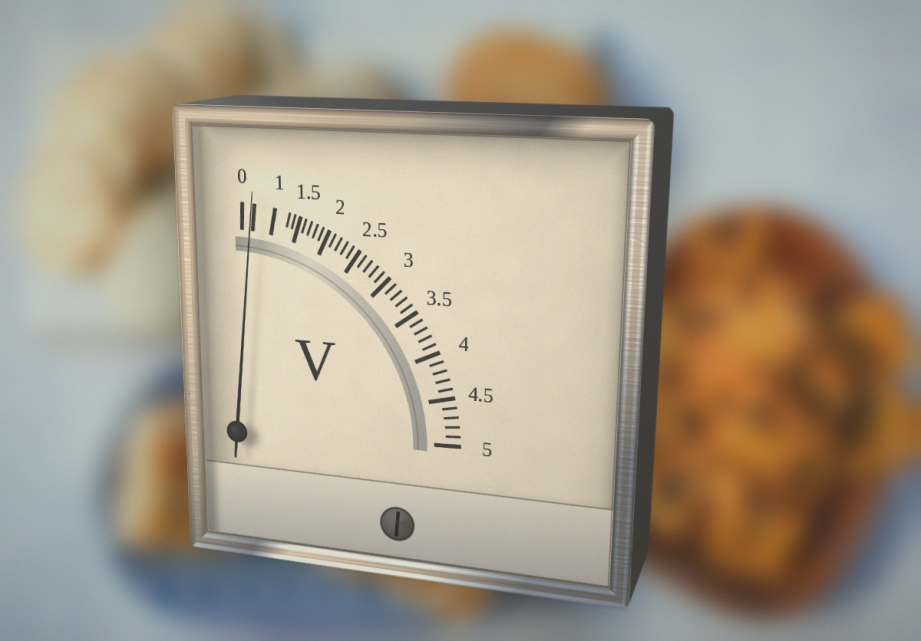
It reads {"value": 0.5, "unit": "V"}
